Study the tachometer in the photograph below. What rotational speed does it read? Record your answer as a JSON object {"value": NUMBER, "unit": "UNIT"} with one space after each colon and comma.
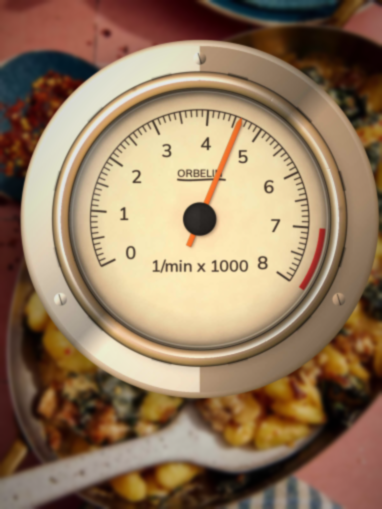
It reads {"value": 4600, "unit": "rpm"}
